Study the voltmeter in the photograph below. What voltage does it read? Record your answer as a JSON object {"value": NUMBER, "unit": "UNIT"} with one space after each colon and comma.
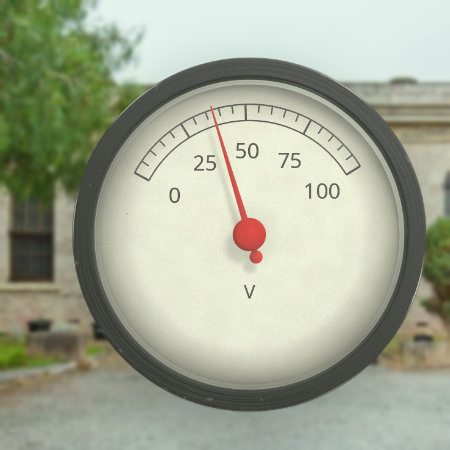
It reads {"value": 37.5, "unit": "V"}
